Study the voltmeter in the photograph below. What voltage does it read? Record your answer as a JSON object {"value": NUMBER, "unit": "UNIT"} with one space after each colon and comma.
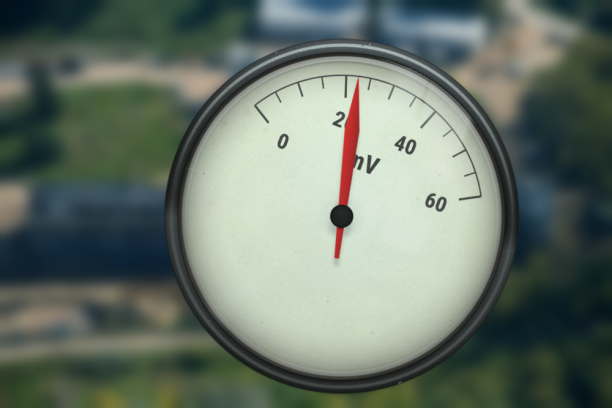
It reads {"value": 22.5, "unit": "mV"}
